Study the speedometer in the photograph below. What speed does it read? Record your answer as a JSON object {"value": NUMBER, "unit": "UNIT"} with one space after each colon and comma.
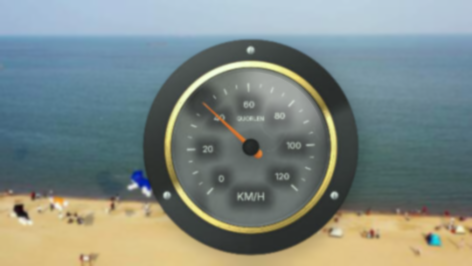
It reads {"value": 40, "unit": "km/h"}
